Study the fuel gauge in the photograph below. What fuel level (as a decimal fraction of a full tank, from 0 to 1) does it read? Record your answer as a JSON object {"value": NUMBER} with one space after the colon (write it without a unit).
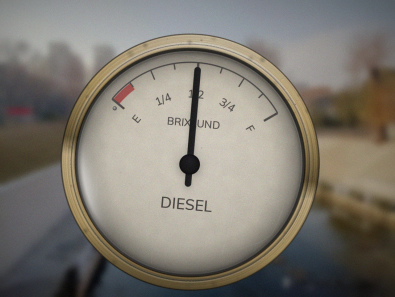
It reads {"value": 0.5}
